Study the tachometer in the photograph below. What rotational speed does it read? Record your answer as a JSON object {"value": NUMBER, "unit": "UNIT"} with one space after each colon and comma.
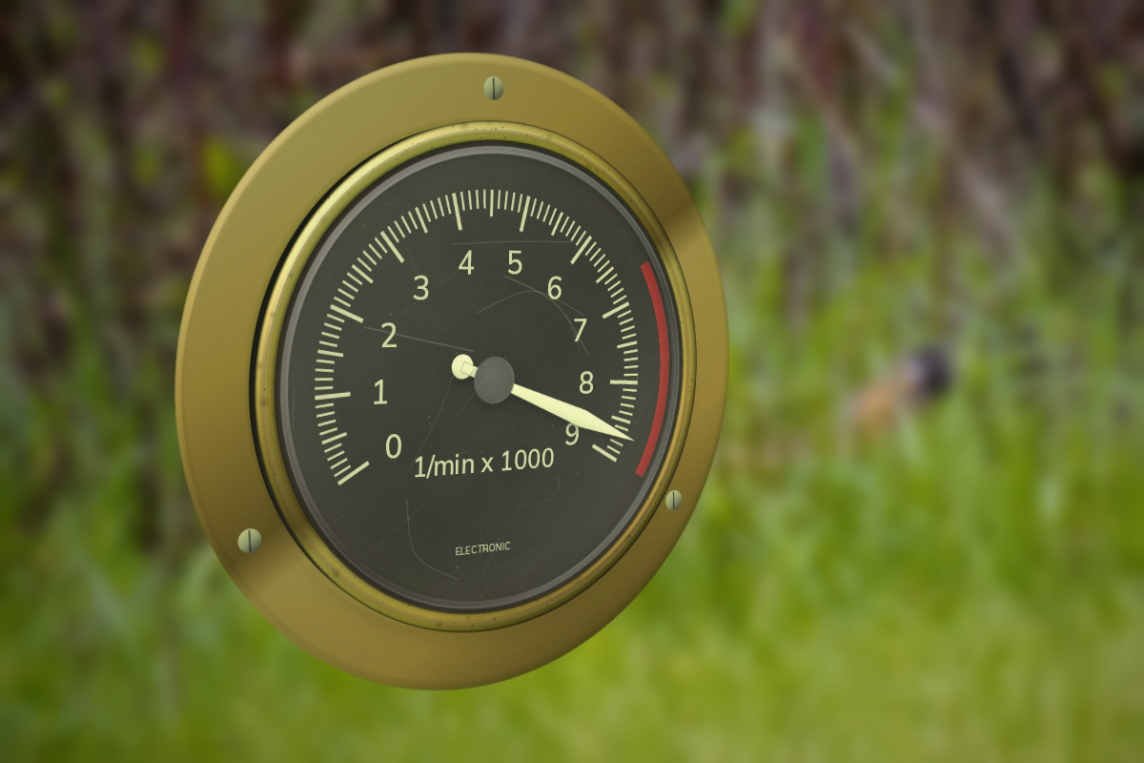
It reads {"value": 8700, "unit": "rpm"}
